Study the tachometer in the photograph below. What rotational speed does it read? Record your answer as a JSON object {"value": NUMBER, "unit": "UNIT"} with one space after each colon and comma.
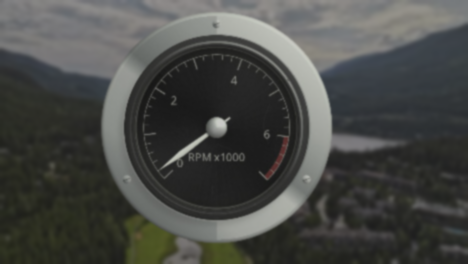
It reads {"value": 200, "unit": "rpm"}
